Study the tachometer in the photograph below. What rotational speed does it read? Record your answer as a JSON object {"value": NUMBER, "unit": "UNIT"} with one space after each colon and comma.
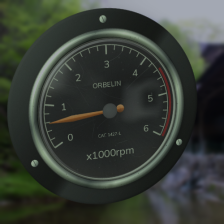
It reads {"value": 600, "unit": "rpm"}
